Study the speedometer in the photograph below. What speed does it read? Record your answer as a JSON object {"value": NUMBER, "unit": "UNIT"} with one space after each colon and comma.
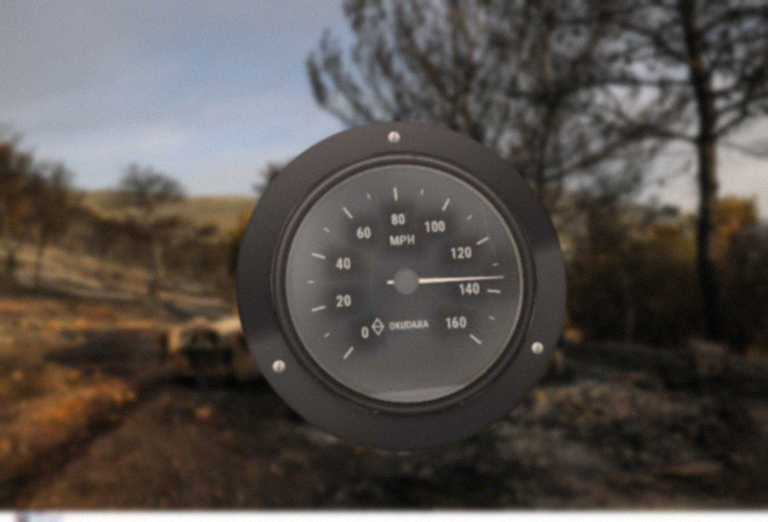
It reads {"value": 135, "unit": "mph"}
